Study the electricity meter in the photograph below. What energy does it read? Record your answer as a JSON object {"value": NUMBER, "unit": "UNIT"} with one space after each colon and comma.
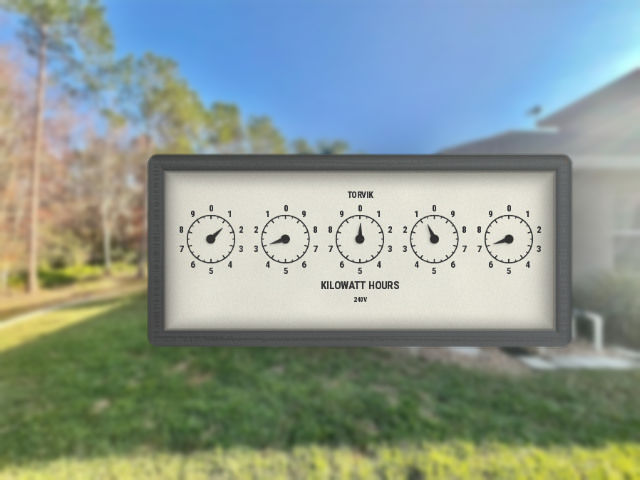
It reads {"value": 13007, "unit": "kWh"}
